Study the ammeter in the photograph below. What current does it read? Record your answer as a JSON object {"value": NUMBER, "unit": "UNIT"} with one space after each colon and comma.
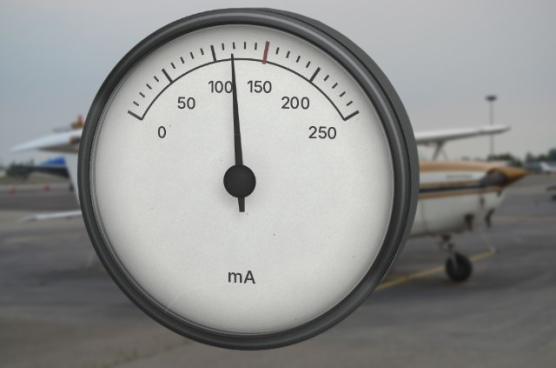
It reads {"value": 120, "unit": "mA"}
